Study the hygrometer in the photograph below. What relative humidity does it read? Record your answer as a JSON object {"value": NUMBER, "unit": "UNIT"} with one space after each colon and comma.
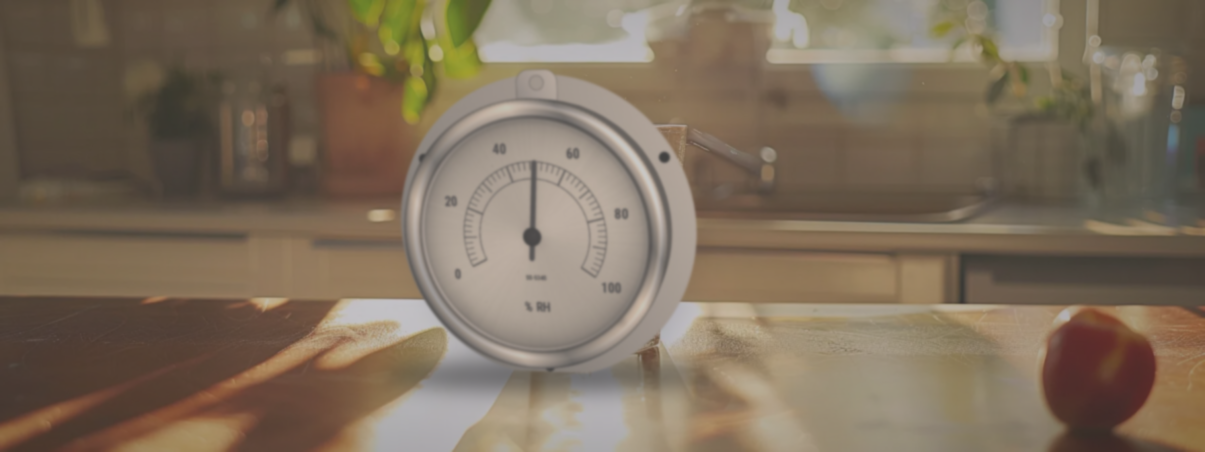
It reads {"value": 50, "unit": "%"}
